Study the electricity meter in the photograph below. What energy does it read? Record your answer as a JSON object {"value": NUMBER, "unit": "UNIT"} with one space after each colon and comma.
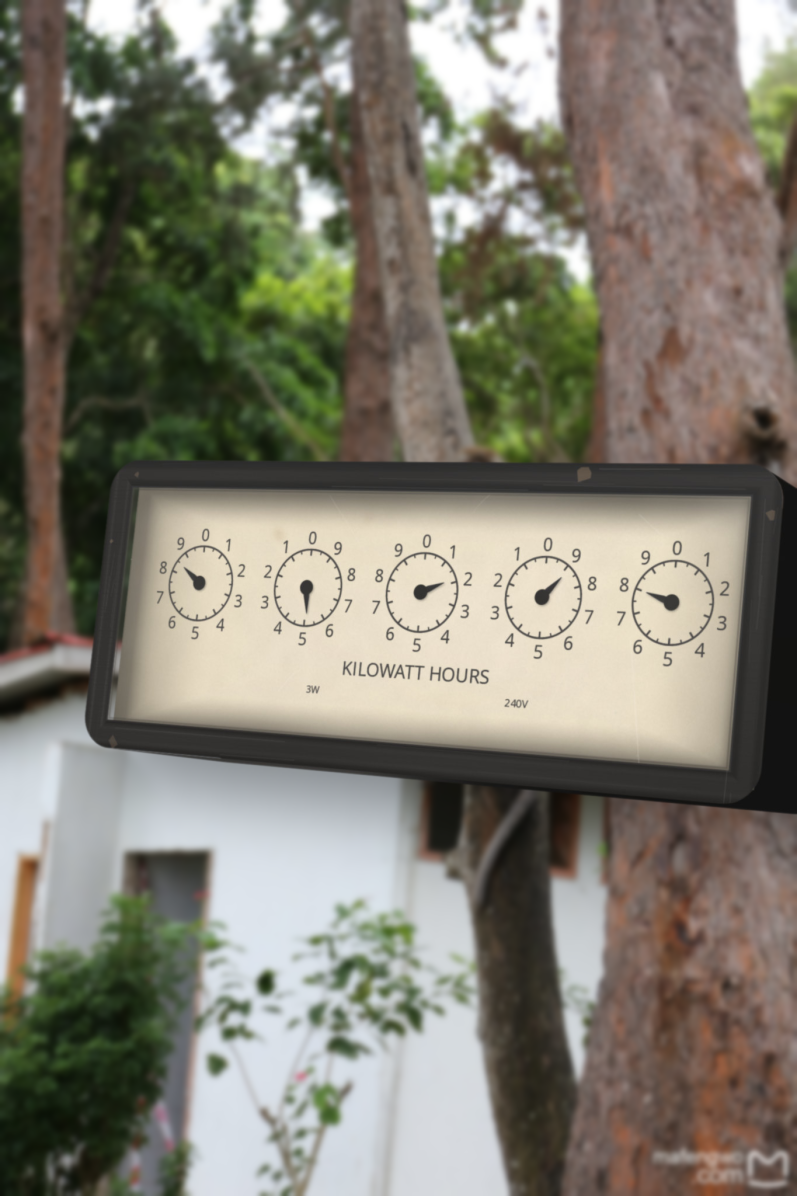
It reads {"value": 85188, "unit": "kWh"}
